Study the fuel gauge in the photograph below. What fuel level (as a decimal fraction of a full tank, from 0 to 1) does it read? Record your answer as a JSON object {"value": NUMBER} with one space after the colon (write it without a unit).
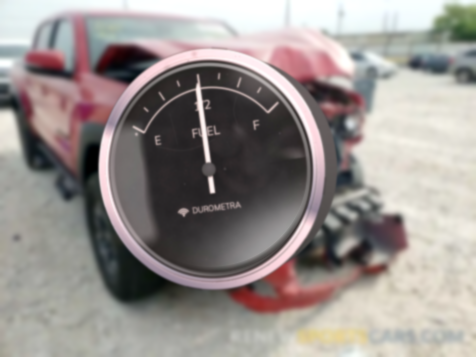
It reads {"value": 0.5}
